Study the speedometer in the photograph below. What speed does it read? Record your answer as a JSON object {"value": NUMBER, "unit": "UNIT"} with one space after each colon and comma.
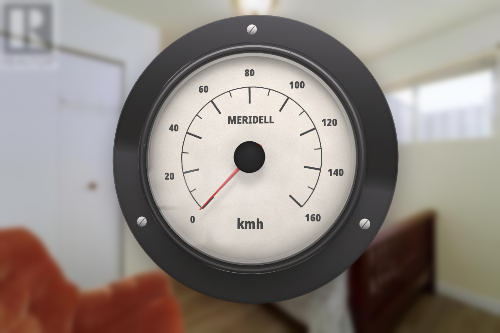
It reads {"value": 0, "unit": "km/h"}
